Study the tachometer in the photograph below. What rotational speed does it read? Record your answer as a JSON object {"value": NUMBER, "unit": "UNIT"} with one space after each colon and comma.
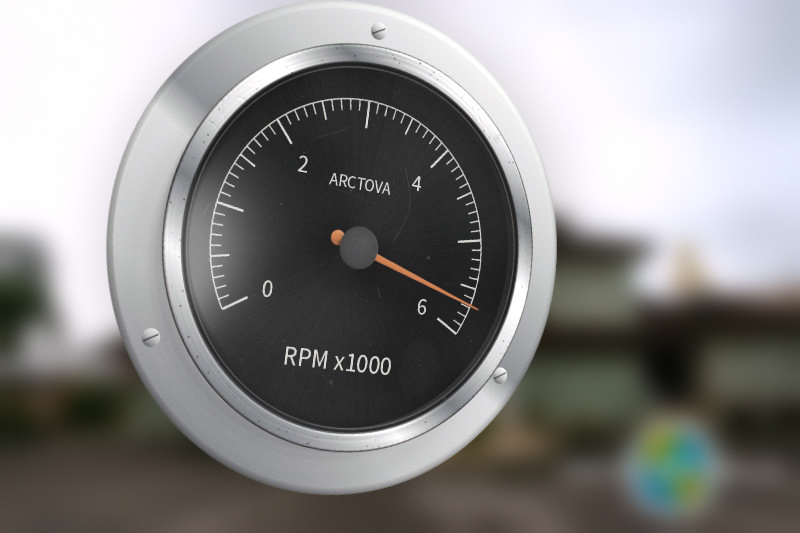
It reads {"value": 5700, "unit": "rpm"}
